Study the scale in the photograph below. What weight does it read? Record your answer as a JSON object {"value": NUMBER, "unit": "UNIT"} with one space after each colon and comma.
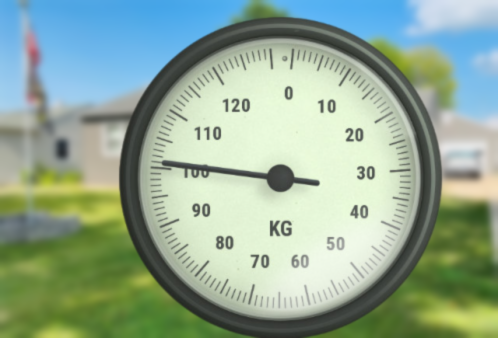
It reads {"value": 101, "unit": "kg"}
